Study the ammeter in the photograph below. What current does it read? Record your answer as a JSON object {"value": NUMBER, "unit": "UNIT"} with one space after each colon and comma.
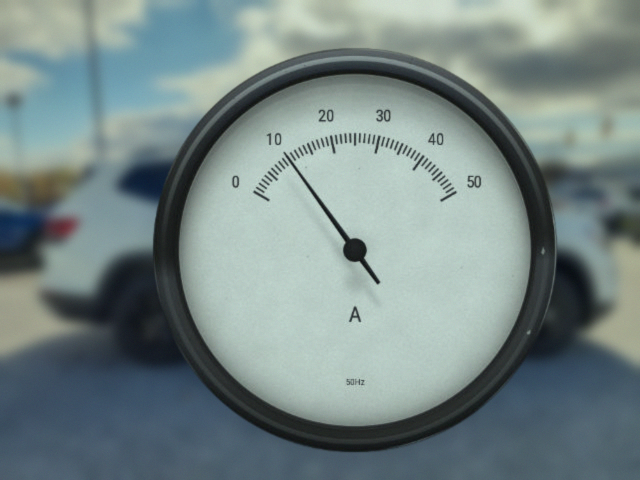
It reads {"value": 10, "unit": "A"}
